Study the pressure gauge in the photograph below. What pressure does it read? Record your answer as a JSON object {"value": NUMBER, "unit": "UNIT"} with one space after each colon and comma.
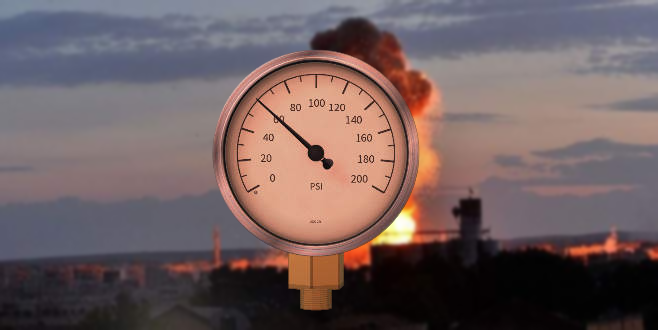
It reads {"value": 60, "unit": "psi"}
